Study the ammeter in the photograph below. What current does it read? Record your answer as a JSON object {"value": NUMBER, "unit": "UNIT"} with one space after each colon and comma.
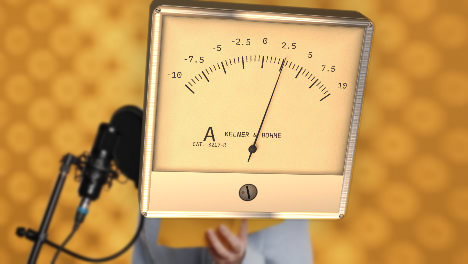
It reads {"value": 2.5, "unit": "A"}
